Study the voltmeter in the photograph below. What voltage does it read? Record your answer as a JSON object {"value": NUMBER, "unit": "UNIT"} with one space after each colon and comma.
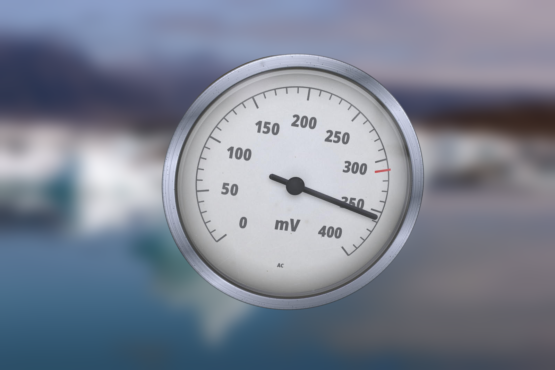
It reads {"value": 355, "unit": "mV"}
